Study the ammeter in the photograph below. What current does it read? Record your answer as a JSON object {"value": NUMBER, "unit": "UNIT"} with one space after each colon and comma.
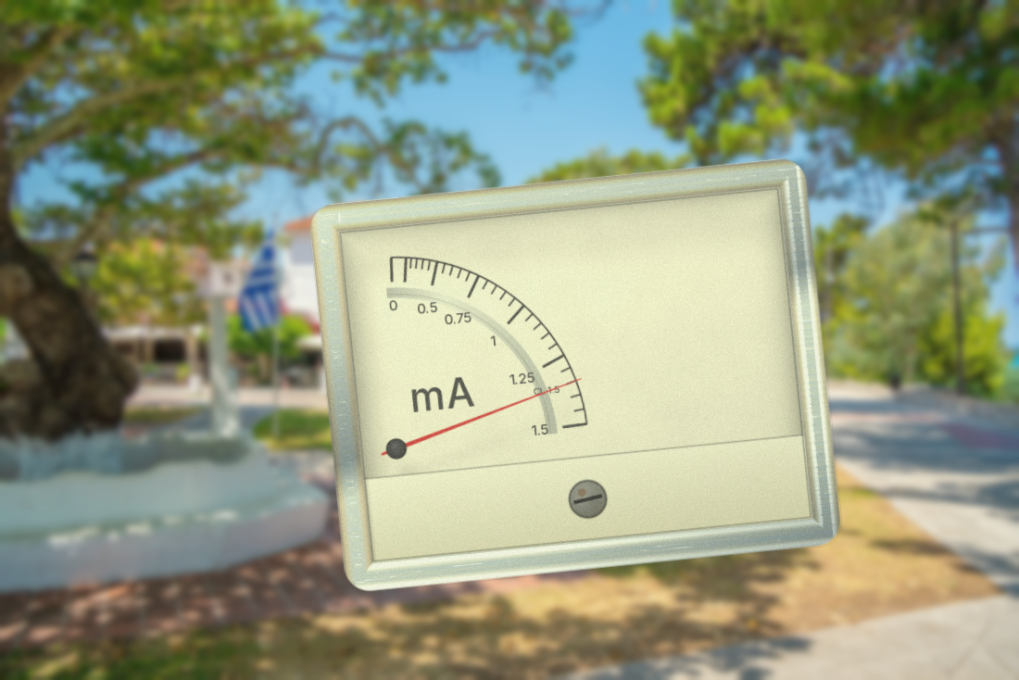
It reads {"value": 1.35, "unit": "mA"}
